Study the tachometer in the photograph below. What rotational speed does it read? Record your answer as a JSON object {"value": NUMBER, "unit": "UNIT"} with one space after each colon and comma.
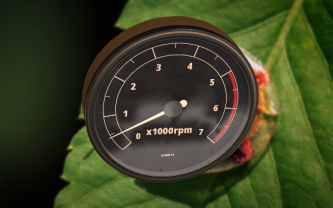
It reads {"value": 500, "unit": "rpm"}
